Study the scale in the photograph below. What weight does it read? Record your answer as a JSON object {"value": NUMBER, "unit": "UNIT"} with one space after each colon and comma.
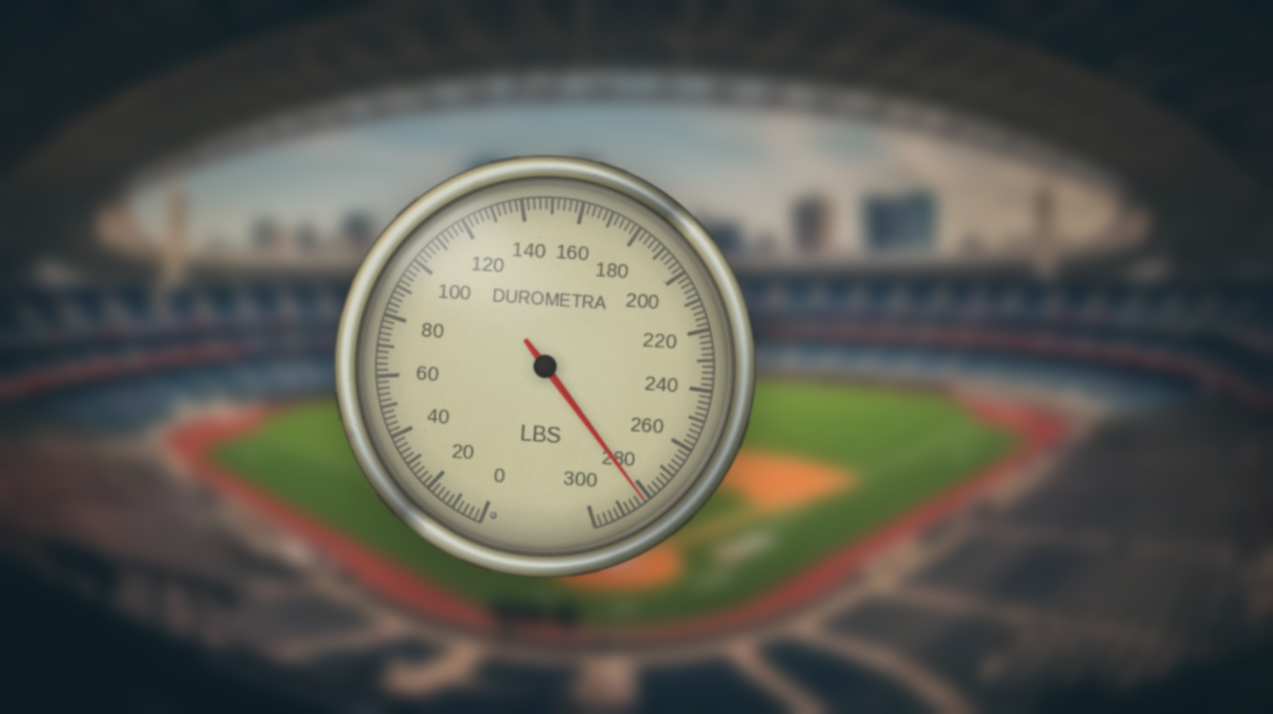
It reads {"value": 282, "unit": "lb"}
